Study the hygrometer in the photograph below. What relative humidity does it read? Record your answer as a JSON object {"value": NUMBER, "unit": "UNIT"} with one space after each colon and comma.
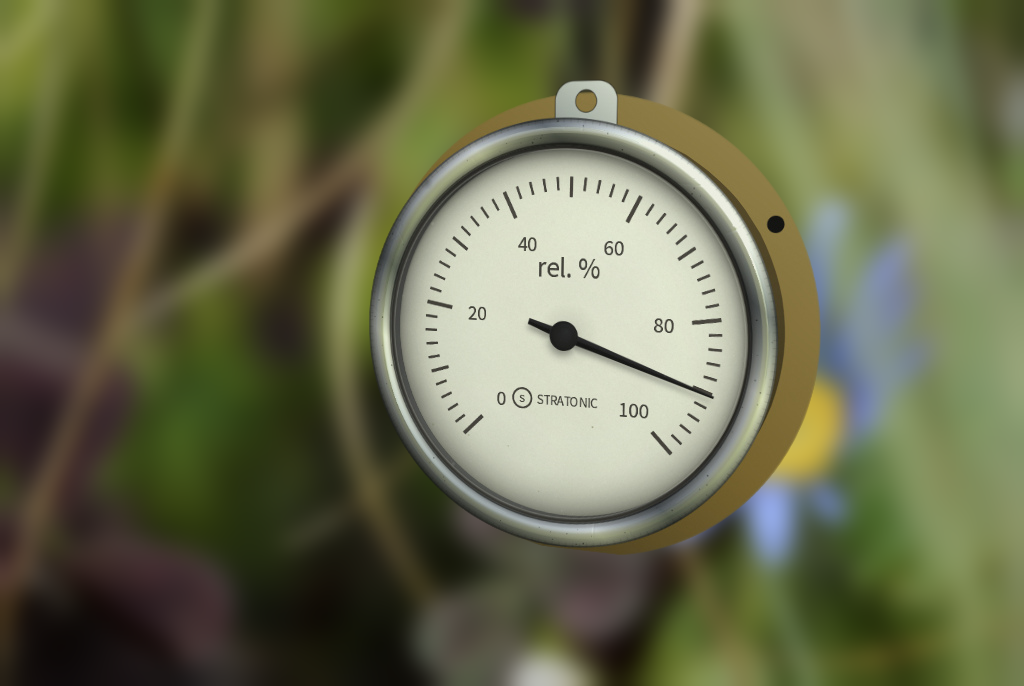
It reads {"value": 90, "unit": "%"}
